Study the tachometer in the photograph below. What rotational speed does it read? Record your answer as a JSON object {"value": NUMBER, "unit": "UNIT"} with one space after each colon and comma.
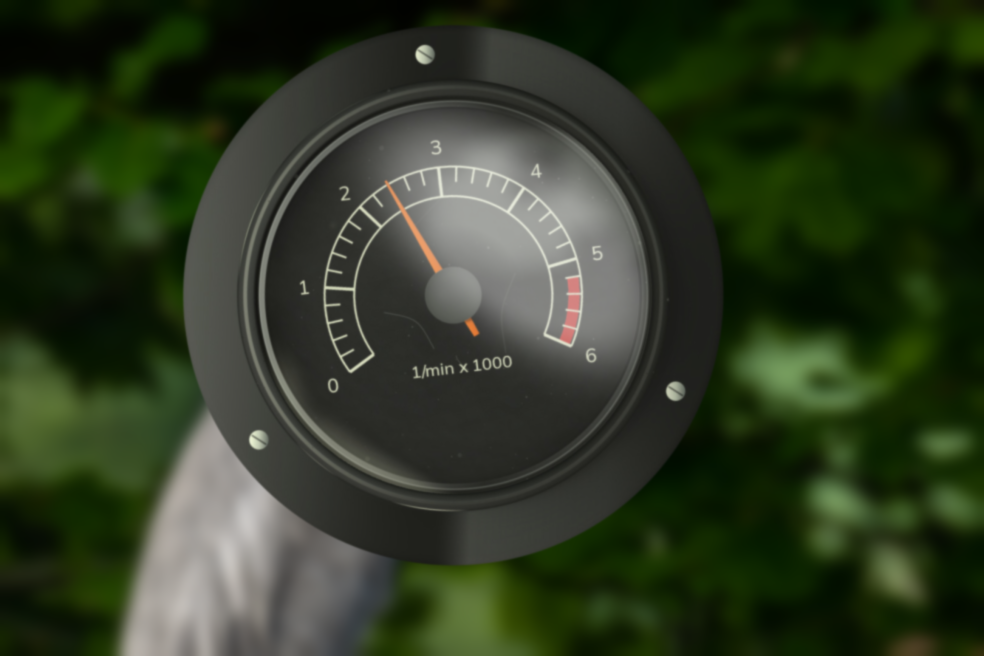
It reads {"value": 2400, "unit": "rpm"}
